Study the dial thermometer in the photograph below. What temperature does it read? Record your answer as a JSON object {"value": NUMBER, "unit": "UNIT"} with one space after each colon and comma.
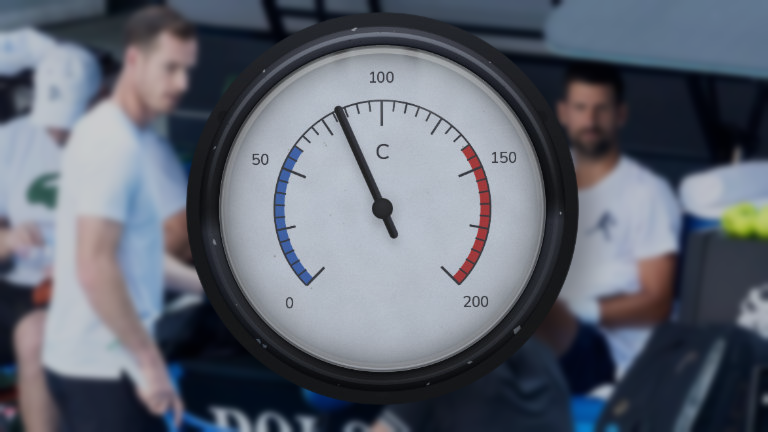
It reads {"value": 82.5, "unit": "°C"}
